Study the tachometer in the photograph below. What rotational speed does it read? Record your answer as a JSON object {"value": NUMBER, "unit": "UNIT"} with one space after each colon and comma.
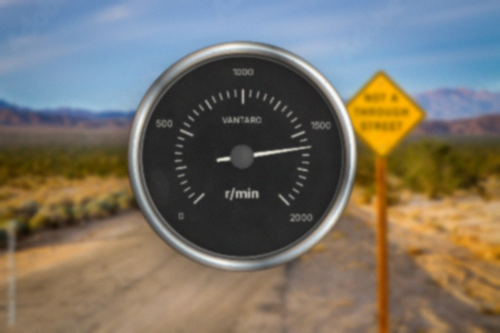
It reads {"value": 1600, "unit": "rpm"}
